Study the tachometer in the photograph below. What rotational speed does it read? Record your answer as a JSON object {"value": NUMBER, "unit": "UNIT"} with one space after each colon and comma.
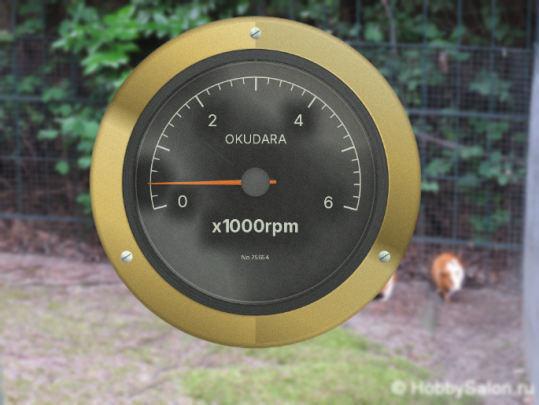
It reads {"value": 400, "unit": "rpm"}
